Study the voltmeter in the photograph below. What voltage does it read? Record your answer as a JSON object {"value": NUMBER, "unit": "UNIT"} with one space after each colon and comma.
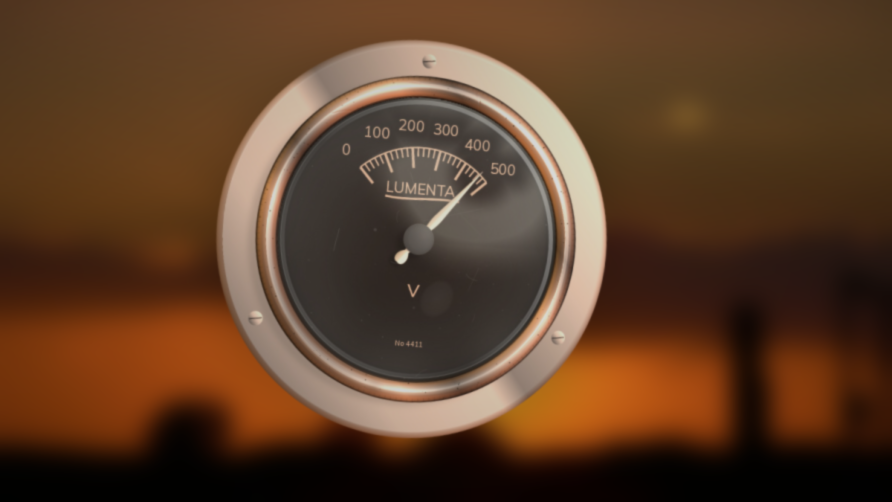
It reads {"value": 460, "unit": "V"}
